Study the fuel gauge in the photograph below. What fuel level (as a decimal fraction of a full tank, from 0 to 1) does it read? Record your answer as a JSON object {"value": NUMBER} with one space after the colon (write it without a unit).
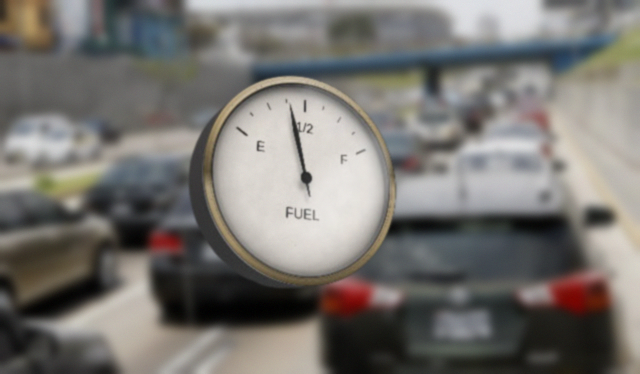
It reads {"value": 0.375}
